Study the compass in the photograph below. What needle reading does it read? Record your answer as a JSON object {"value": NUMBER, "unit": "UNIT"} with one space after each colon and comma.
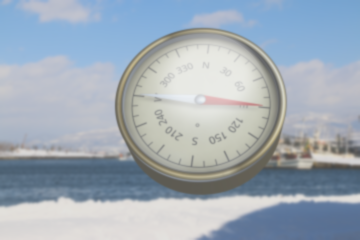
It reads {"value": 90, "unit": "°"}
